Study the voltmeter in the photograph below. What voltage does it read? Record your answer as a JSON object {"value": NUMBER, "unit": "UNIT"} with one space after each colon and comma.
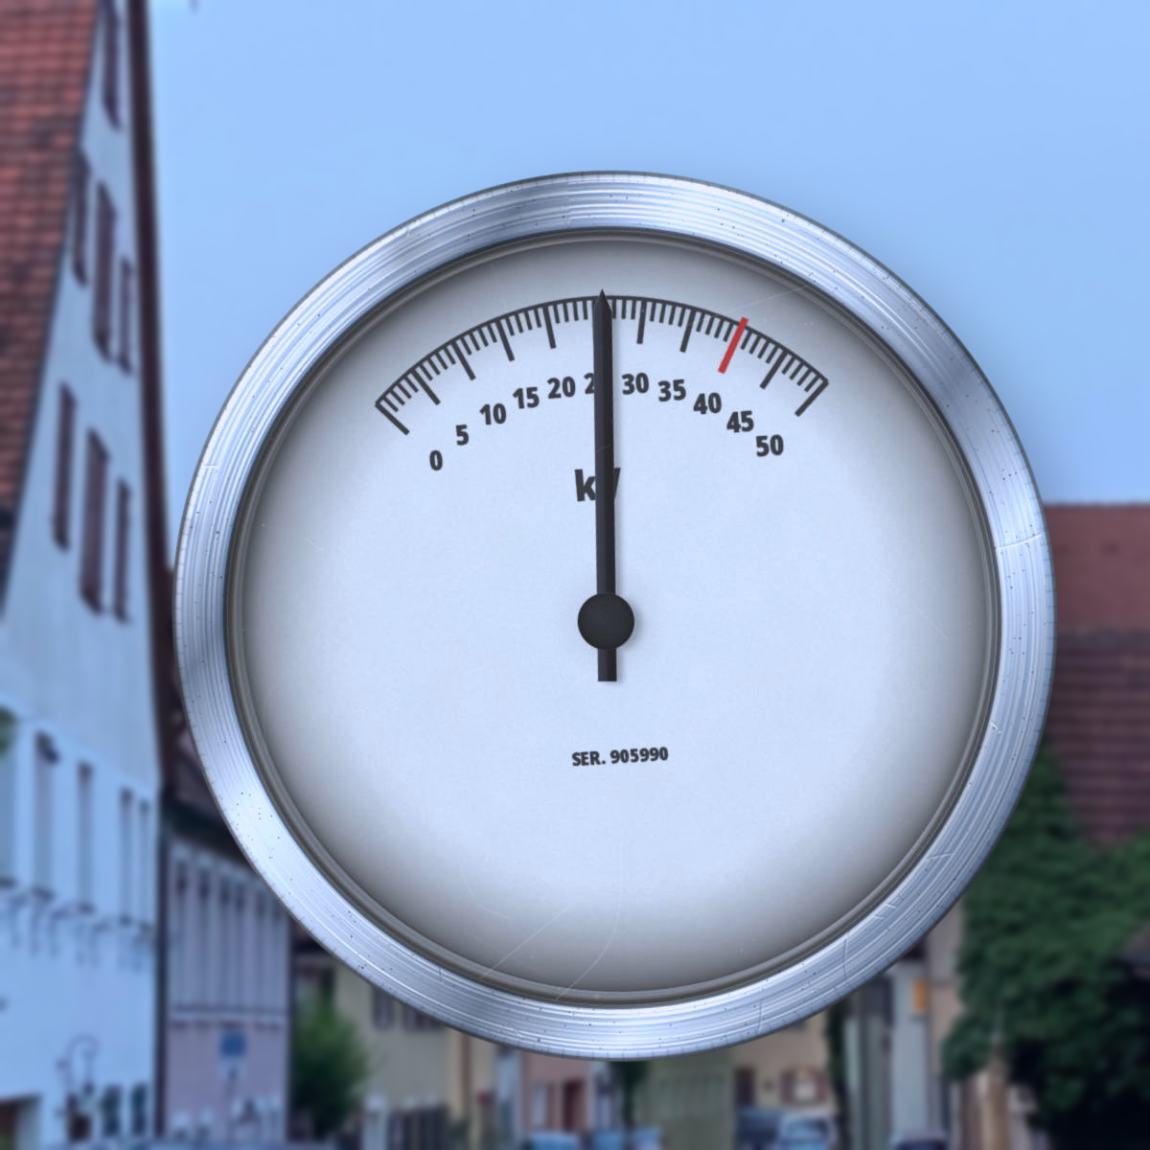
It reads {"value": 26, "unit": "kV"}
